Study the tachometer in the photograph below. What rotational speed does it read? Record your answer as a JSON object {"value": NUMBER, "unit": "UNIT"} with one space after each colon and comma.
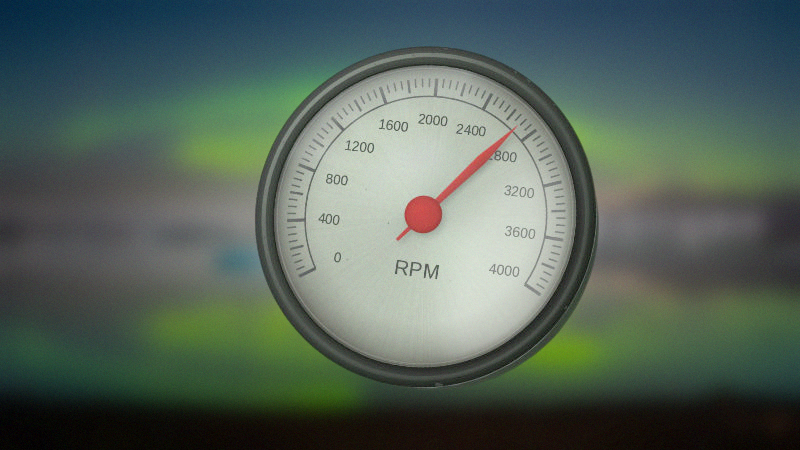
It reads {"value": 2700, "unit": "rpm"}
